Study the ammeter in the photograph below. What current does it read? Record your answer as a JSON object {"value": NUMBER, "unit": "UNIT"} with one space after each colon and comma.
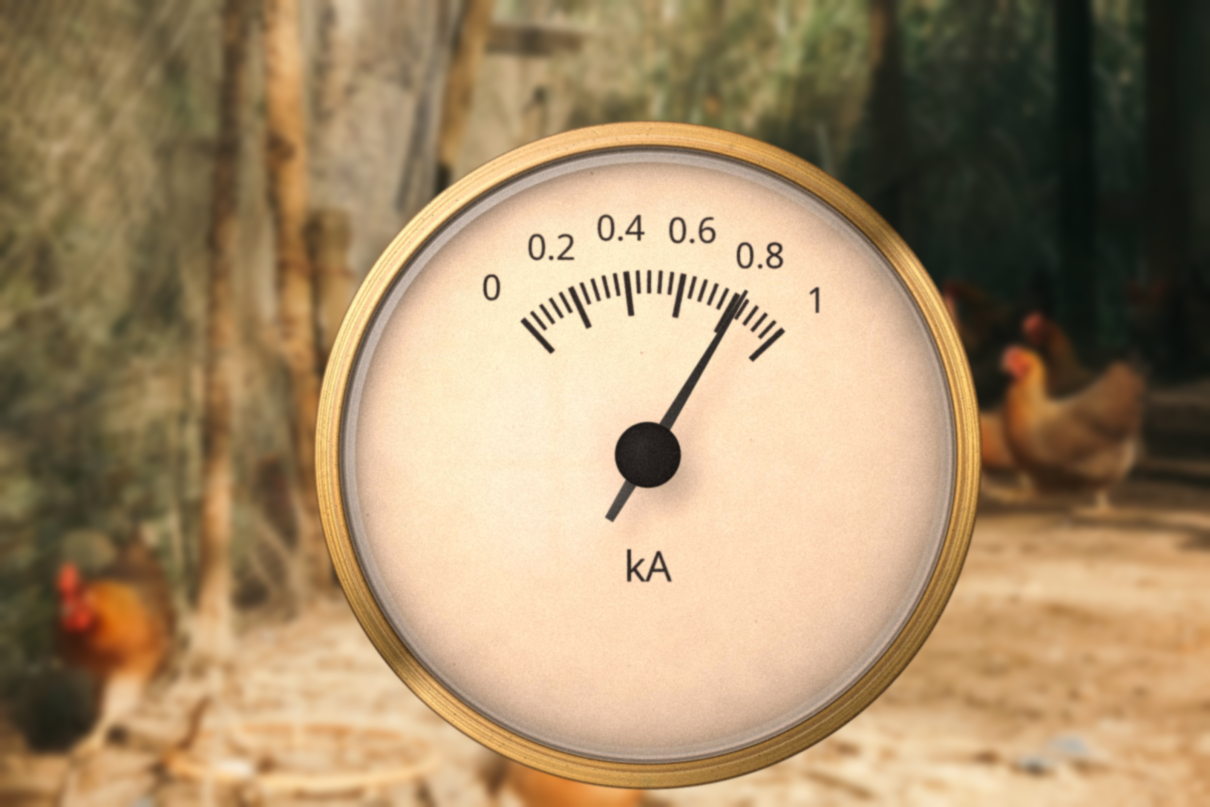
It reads {"value": 0.82, "unit": "kA"}
